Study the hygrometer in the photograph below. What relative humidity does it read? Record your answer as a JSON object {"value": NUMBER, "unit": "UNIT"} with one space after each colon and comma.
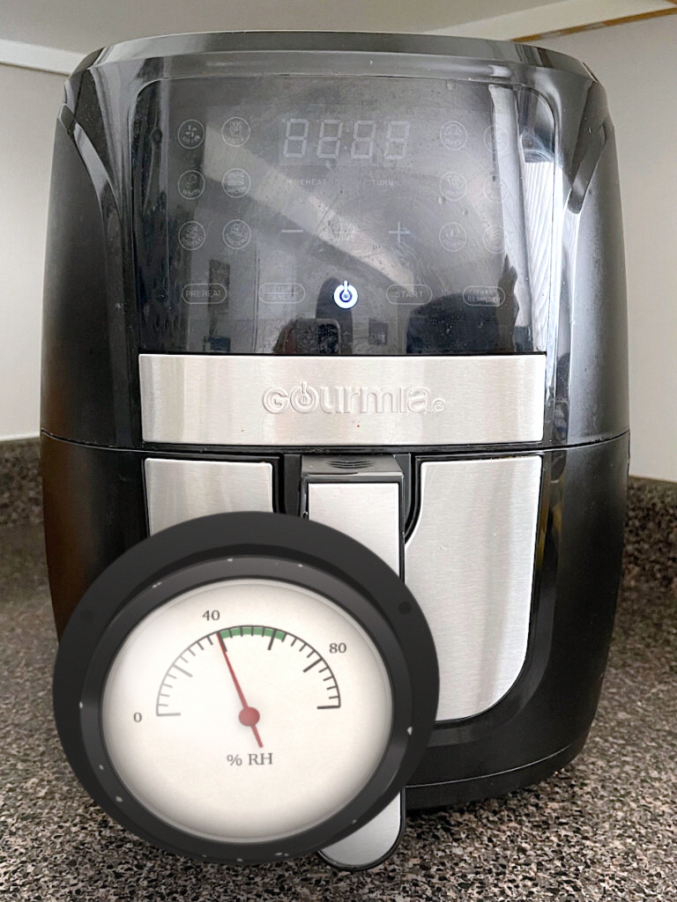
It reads {"value": 40, "unit": "%"}
